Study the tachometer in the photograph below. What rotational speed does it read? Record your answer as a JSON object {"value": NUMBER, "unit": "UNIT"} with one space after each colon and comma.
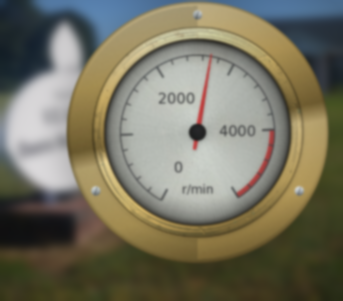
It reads {"value": 2700, "unit": "rpm"}
